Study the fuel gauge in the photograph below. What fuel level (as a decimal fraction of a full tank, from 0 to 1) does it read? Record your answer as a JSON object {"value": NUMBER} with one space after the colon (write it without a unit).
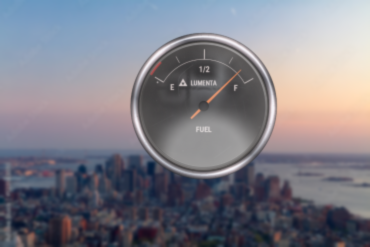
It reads {"value": 0.875}
